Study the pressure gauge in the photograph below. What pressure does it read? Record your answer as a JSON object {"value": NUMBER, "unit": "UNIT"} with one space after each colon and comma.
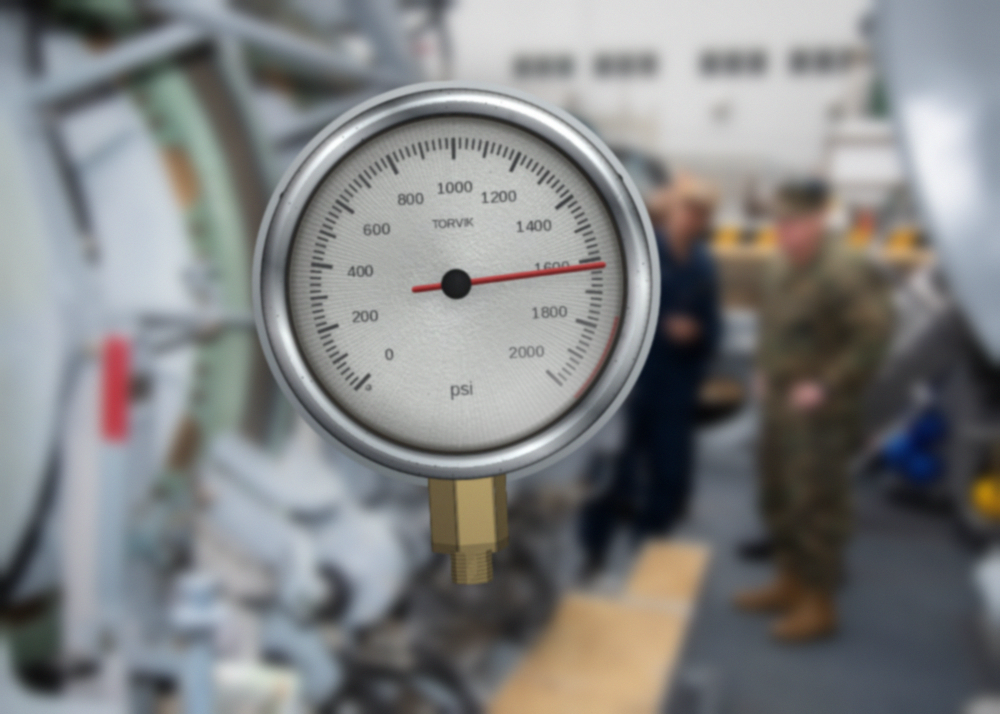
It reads {"value": 1620, "unit": "psi"}
